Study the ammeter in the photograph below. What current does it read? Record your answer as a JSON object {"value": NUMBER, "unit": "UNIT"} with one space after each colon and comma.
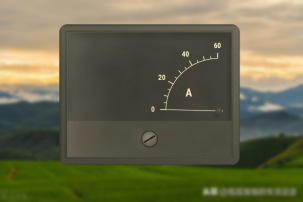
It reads {"value": 0, "unit": "A"}
